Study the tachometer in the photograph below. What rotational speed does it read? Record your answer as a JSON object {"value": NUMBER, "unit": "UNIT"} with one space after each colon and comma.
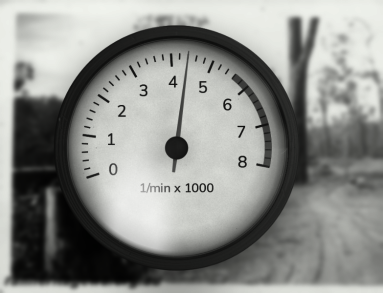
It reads {"value": 4400, "unit": "rpm"}
